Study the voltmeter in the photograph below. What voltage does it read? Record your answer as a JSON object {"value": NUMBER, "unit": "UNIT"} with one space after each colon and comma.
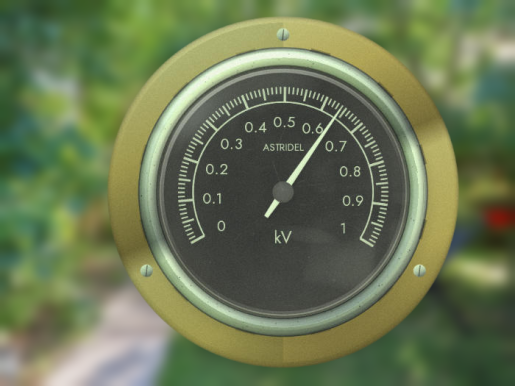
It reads {"value": 0.64, "unit": "kV"}
